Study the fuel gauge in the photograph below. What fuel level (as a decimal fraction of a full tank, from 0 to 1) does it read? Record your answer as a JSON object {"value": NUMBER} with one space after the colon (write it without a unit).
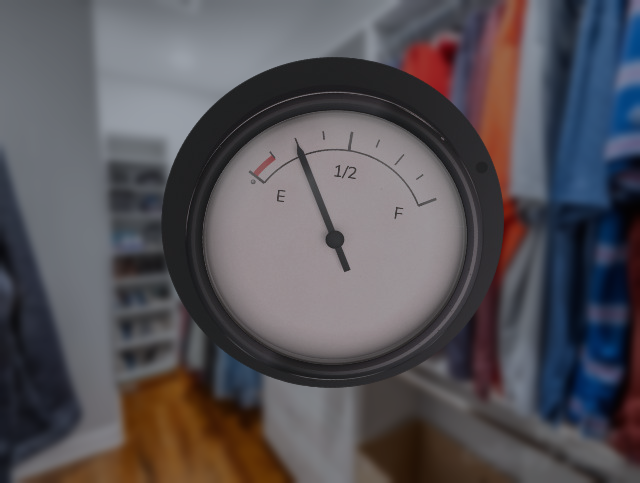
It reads {"value": 0.25}
